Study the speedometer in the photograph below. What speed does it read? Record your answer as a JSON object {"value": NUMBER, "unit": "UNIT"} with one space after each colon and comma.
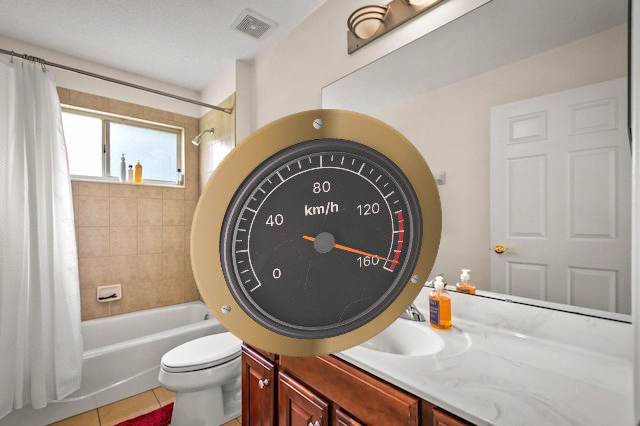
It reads {"value": 155, "unit": "km/h"}
